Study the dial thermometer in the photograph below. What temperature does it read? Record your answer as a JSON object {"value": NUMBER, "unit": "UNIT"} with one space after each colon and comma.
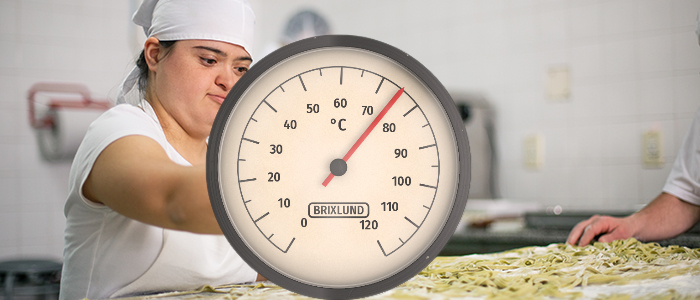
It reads {"value": 75, "unit": "°C"}
